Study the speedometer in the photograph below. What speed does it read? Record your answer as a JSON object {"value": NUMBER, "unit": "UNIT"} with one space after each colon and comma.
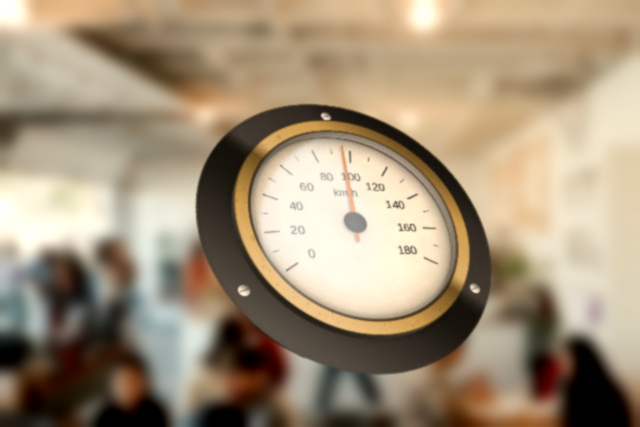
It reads {"value": 95, "unit": "km/h"}
